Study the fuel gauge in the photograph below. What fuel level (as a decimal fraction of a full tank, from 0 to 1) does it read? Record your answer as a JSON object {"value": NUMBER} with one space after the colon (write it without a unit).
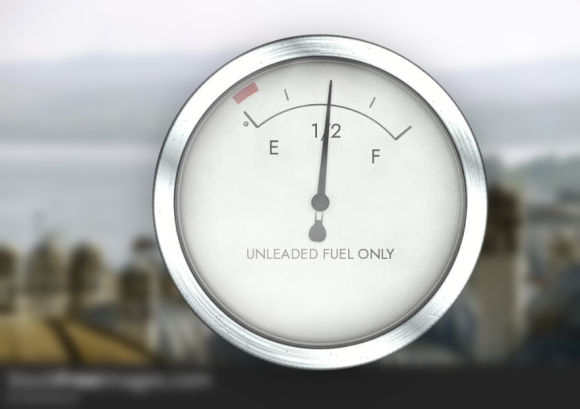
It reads {"value": 0.5}
